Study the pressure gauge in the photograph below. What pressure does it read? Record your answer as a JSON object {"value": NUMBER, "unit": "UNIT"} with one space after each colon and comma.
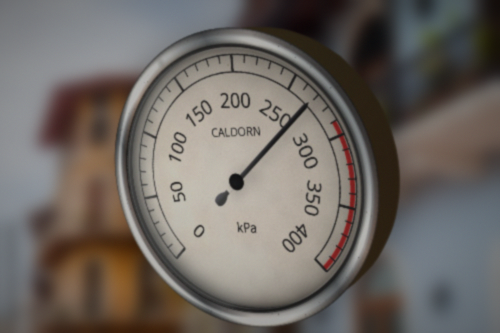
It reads {"value": 270, "unit": "kPa"}
